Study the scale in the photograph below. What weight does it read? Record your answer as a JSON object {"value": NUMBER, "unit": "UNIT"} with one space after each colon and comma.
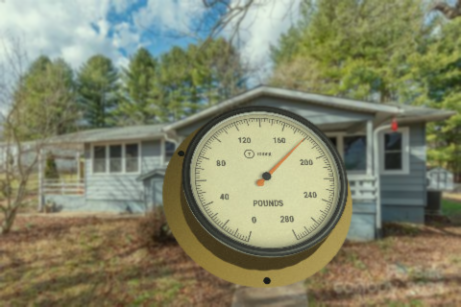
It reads {"value": 180, "unit": "lb"}
